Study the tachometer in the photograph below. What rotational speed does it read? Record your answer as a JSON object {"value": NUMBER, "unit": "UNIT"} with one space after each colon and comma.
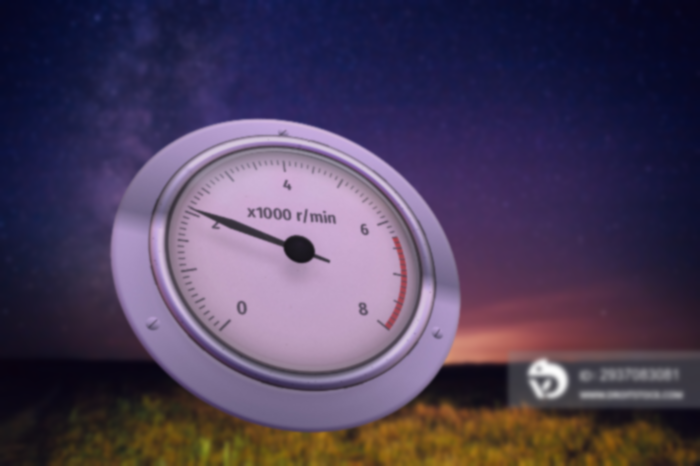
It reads {"value": 2000, "unit": "rpm"}
